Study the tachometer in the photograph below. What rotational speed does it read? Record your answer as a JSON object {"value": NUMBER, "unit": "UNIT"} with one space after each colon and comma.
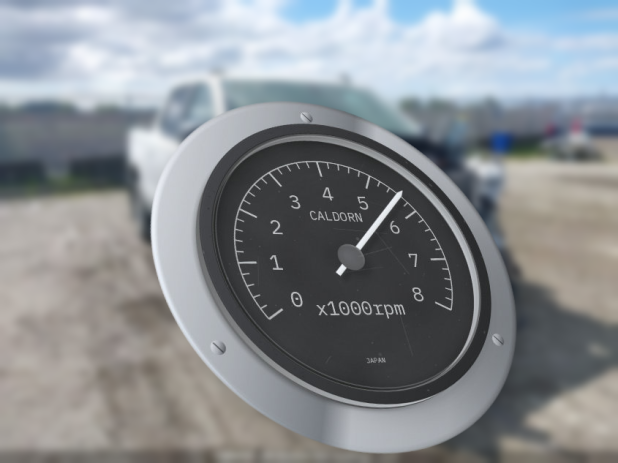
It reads {"value": 5600, "unit": "rpm"}
